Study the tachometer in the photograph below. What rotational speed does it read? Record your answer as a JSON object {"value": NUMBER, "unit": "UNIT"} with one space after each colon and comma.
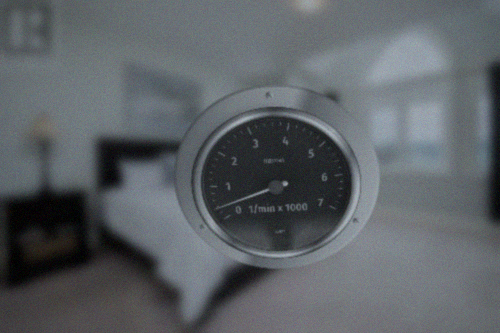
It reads {"value": 400, "unit": "rpm"}
